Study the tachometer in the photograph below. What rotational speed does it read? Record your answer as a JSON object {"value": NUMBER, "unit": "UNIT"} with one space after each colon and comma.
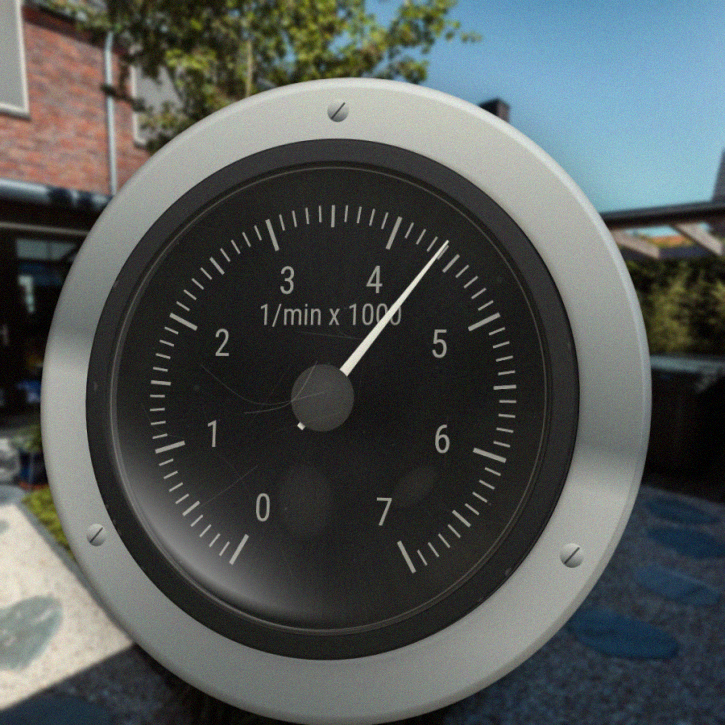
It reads {"value": 4400, "unit": "rpm"}
